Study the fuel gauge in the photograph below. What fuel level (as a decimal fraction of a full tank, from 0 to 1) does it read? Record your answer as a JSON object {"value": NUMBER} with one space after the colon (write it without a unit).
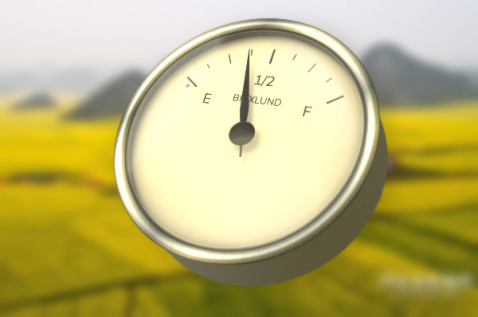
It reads {"value": 0.375}
